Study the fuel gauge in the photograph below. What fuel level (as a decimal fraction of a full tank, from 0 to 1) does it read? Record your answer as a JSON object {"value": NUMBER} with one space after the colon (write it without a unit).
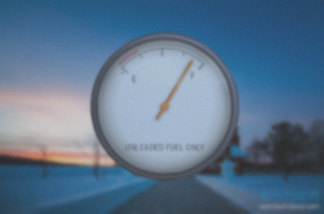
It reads {"value": 0.875}
